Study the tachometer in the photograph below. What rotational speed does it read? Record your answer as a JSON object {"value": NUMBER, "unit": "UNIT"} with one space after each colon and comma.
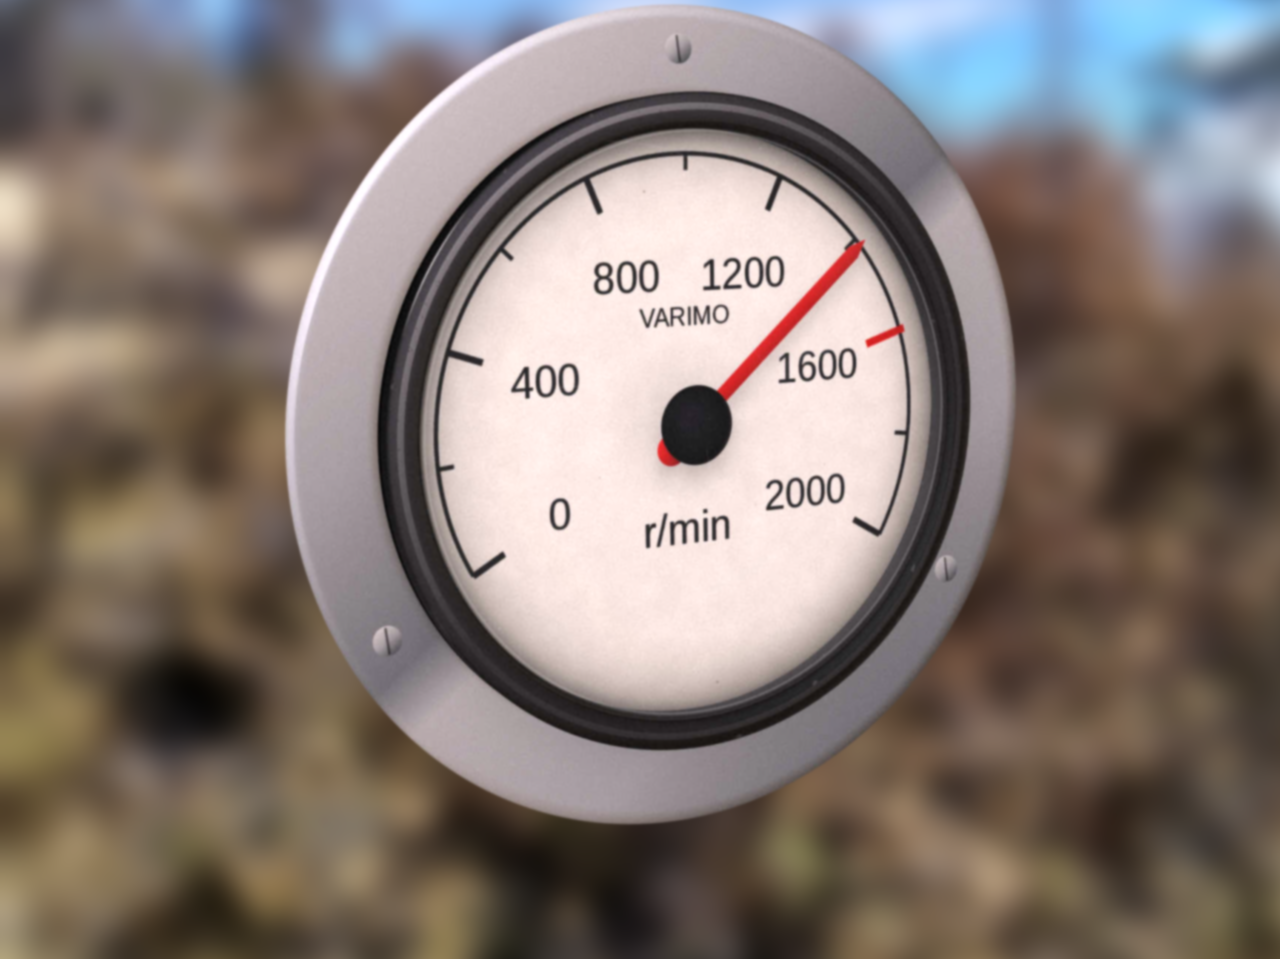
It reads {"value": 1400, "unit": "rpm"}
